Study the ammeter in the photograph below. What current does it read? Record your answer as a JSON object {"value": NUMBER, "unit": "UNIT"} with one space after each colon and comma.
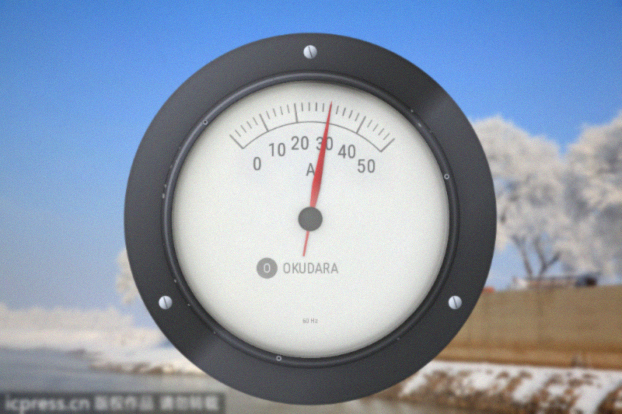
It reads {"value": 30, "unit": "A"}
